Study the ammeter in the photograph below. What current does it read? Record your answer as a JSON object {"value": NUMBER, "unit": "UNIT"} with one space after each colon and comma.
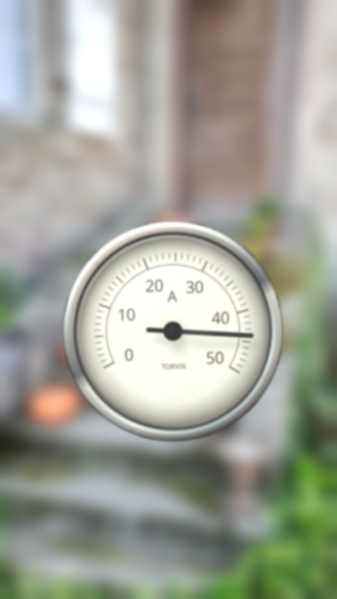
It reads {"value": 44, "unit": "A"}
